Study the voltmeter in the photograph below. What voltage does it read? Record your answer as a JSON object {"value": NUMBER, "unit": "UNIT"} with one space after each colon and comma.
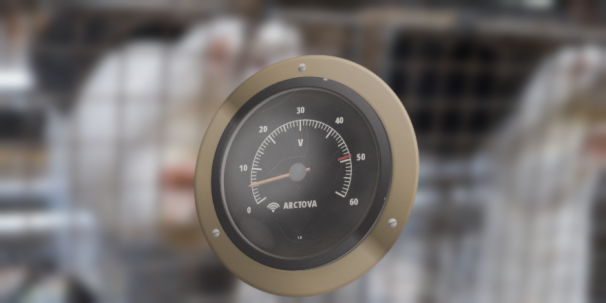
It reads {"value": 5, "unit": "V"}
